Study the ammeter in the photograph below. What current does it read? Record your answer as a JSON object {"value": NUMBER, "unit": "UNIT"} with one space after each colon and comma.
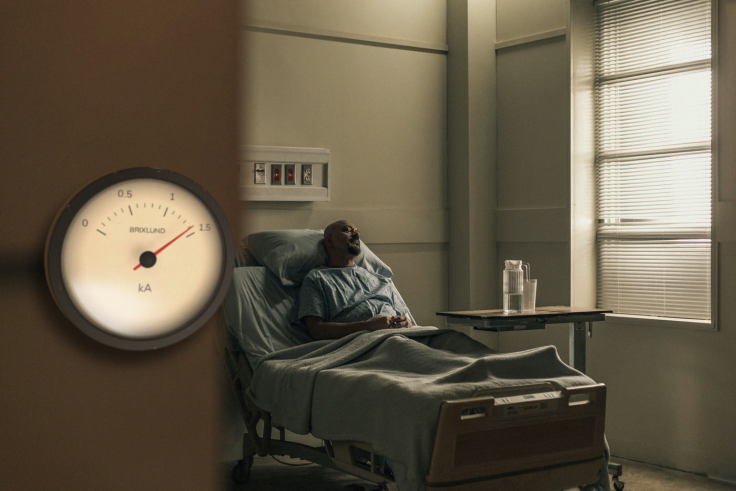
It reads {"value": 1.4, "unit": "kA"}
